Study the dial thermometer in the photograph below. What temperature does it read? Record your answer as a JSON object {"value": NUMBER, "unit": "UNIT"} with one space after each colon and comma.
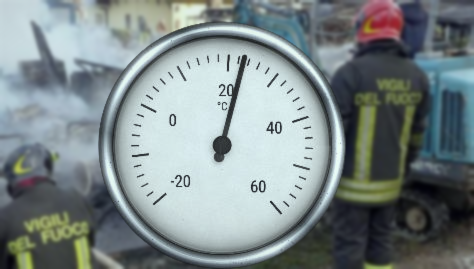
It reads {"value": 23, "unit": "°C"}
